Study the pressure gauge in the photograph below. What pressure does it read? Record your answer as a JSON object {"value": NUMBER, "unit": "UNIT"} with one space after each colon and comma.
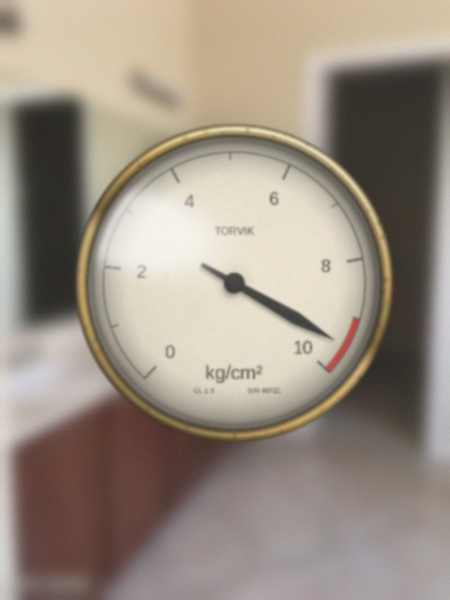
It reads {"value": 9.5, "unit": "kg/cm²"}
